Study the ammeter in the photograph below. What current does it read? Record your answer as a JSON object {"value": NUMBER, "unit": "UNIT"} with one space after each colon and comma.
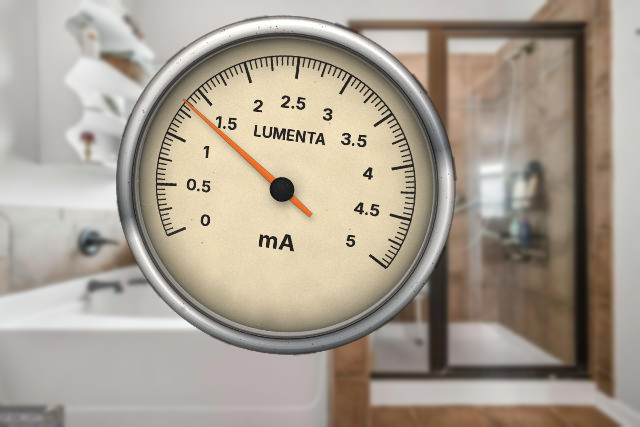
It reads {"value": 1.35, "unit": "mA"}
